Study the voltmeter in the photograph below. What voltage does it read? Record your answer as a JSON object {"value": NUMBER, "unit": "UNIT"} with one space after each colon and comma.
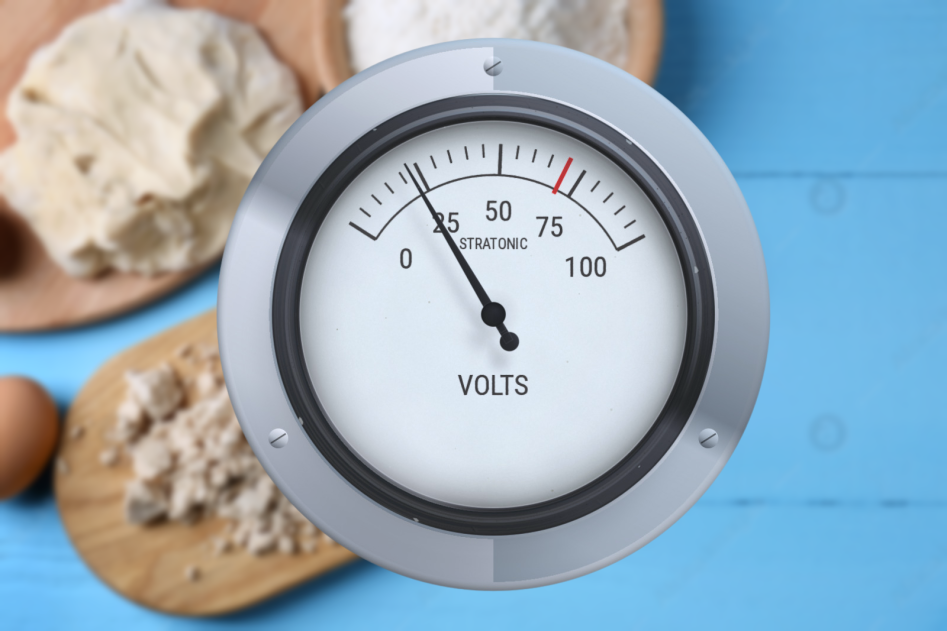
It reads {"value": 22.5, "unit": "V"}
